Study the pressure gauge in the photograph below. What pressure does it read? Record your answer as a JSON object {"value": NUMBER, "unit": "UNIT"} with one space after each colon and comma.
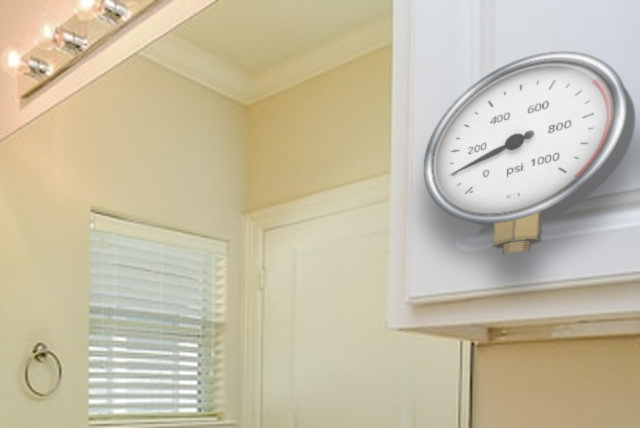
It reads {"value": 100, "unit": "psi"}
